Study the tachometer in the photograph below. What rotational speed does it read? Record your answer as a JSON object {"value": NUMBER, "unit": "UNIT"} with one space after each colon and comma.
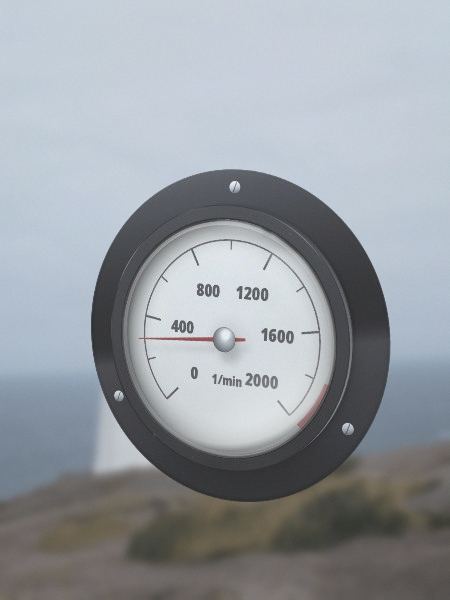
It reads {"value": 300, "unit": "rpm"}
